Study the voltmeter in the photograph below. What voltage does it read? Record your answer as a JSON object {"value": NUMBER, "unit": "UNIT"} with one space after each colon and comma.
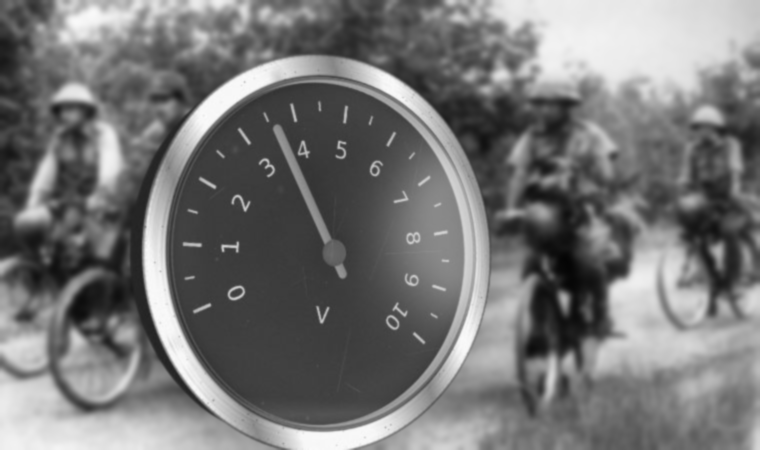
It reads {"value": 3.5, "unit": "V"}
